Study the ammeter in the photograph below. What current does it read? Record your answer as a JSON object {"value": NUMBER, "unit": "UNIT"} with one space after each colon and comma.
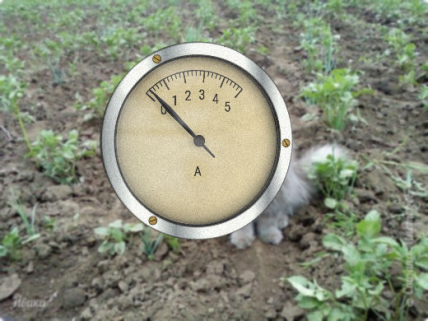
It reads {"value": 0.2, "unit": "A"}
